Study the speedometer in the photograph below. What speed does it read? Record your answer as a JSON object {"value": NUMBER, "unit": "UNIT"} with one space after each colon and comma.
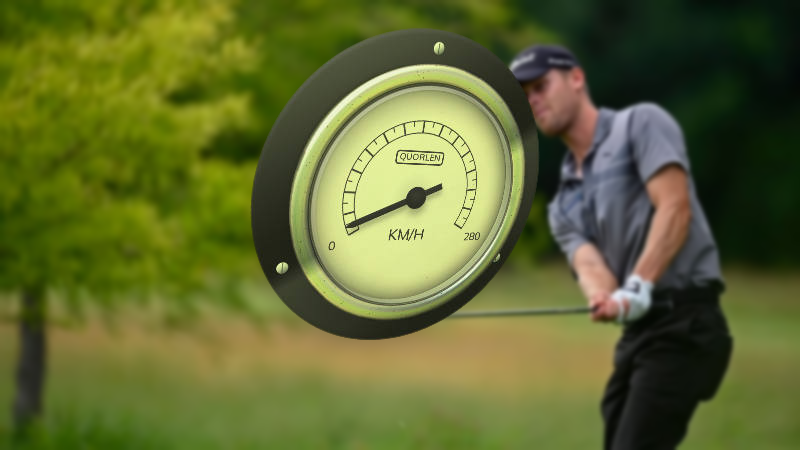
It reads {"value": 10, "unit": "km/h"}
